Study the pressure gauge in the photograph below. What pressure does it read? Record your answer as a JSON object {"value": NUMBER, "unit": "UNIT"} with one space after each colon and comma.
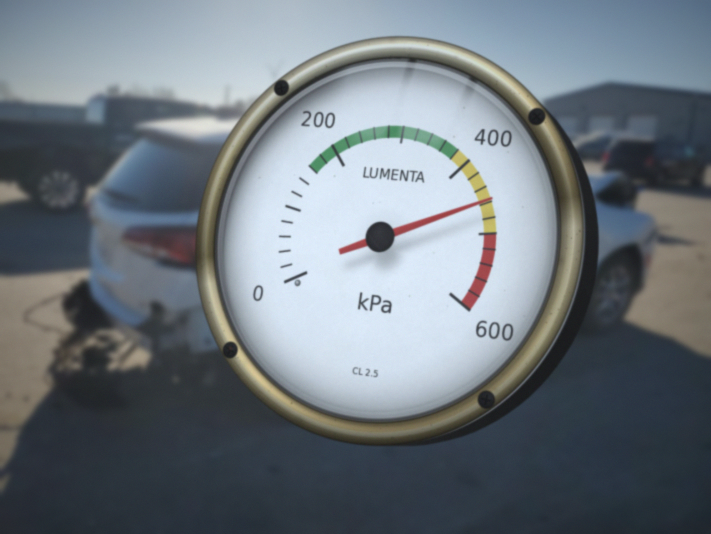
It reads {"value": 460, "unit": "kPa"}
